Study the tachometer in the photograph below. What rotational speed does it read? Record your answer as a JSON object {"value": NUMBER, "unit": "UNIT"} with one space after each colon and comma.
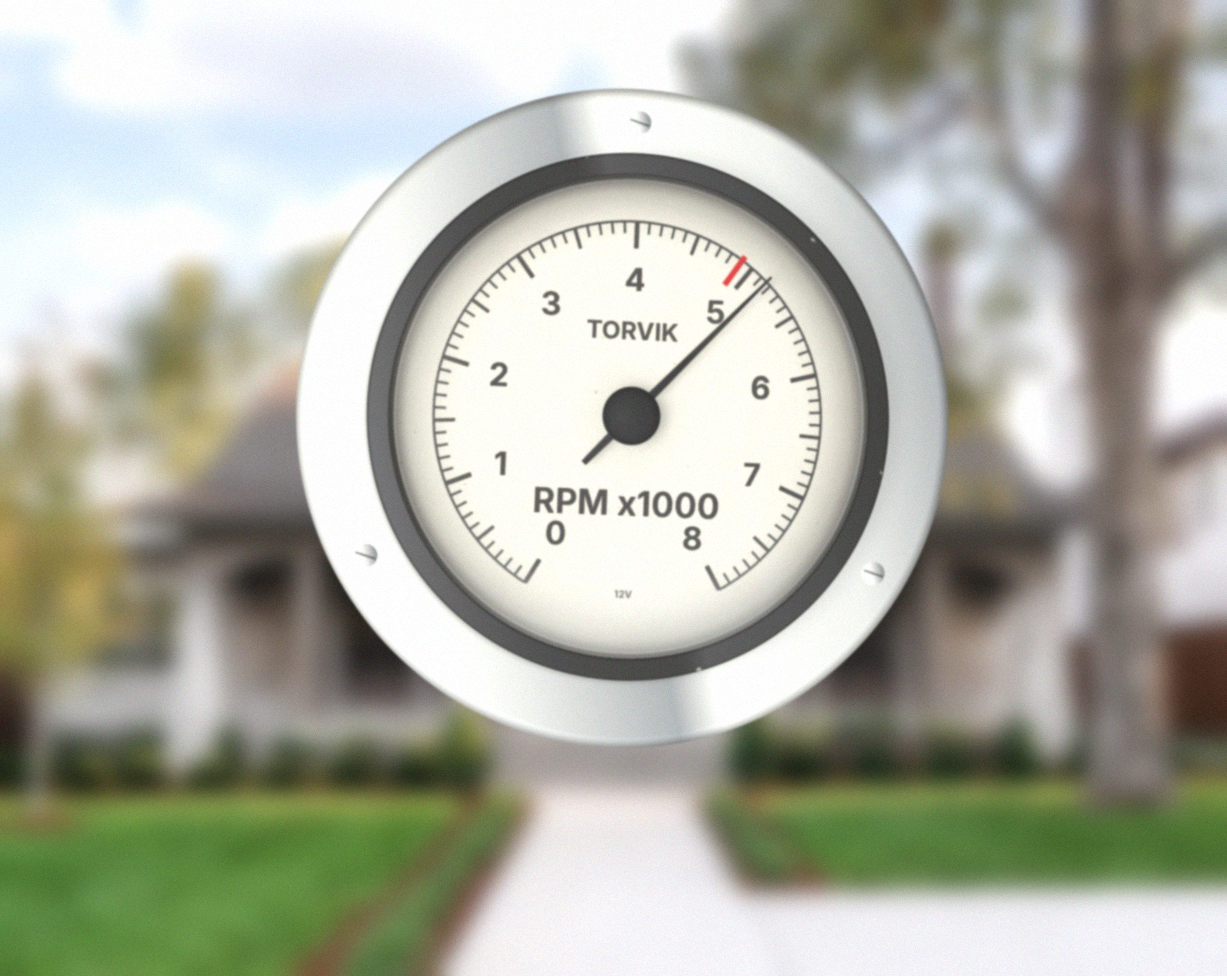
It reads {"value": 5150, "unit": "rpm"}
